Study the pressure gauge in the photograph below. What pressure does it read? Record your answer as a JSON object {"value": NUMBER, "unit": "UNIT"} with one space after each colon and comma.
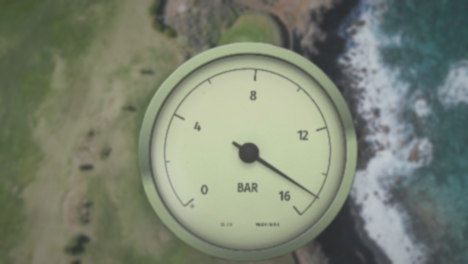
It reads {"value": 15, "unit": "bar"}
